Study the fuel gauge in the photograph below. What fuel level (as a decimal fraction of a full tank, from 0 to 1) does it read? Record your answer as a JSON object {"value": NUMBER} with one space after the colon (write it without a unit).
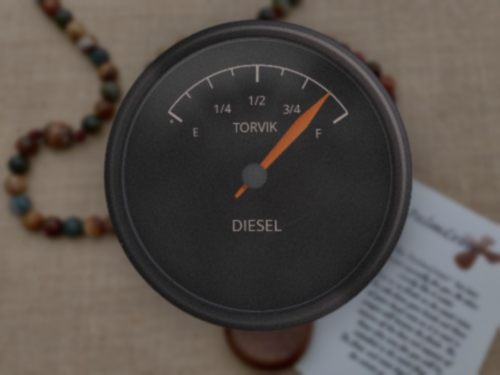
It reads {"value": 0.875}
